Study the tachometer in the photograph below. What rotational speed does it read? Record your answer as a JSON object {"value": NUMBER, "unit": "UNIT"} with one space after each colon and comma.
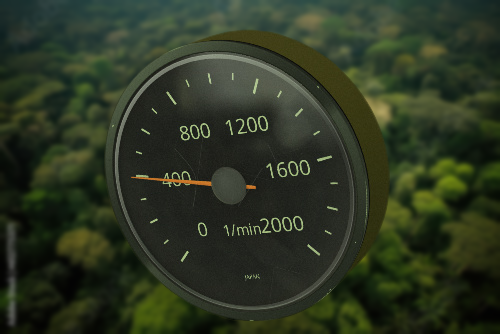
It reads {"value": 400, "unit": "rpm"}
